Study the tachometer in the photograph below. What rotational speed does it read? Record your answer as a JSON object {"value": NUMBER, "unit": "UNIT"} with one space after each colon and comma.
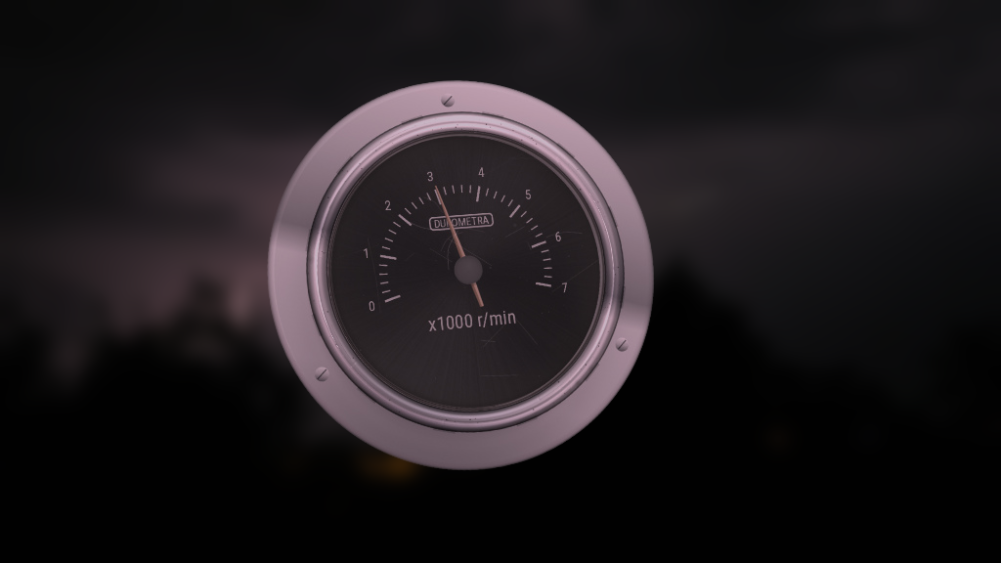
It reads {"value": 3000, "unit": "rpm"}
